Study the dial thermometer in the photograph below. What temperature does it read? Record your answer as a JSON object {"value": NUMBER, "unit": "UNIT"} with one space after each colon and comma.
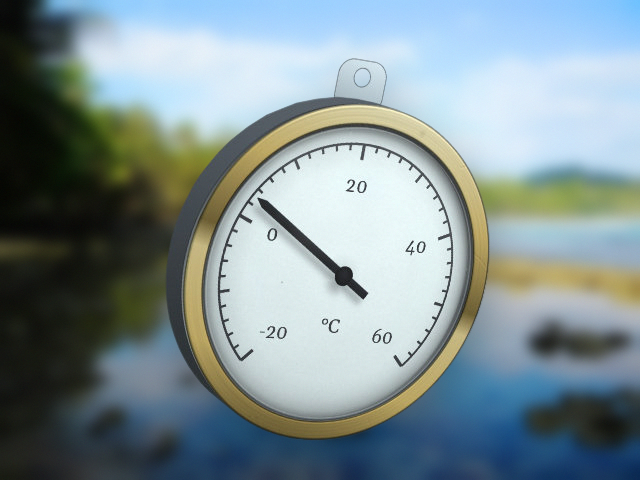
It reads {"value": 3, "unit": "°C"}
